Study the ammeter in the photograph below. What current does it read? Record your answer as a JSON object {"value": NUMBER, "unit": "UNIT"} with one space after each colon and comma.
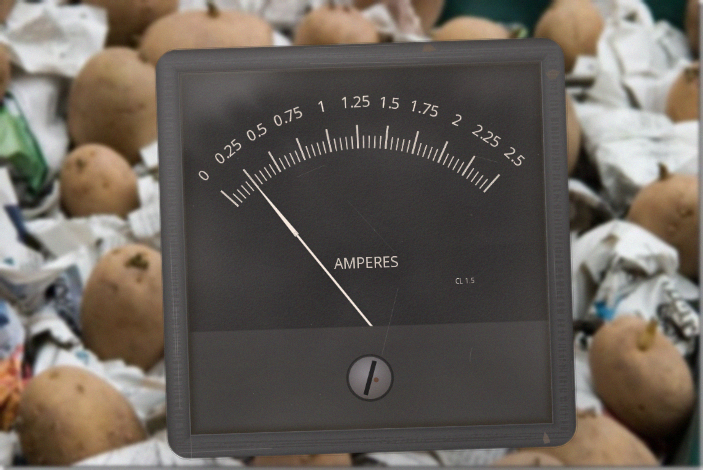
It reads {"value": 0.25, "unit": "A"}
